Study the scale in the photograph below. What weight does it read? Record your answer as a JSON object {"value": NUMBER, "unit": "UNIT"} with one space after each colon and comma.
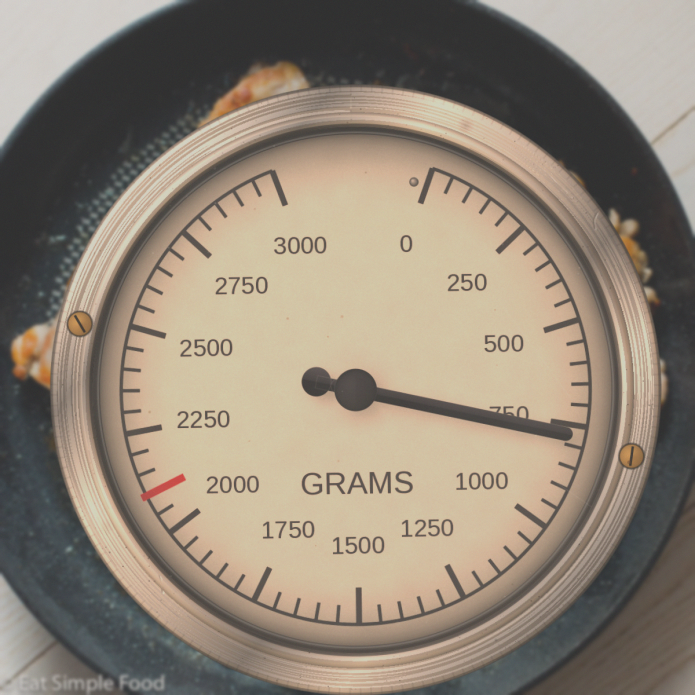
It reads {"value": 775, "unit": "g"}
